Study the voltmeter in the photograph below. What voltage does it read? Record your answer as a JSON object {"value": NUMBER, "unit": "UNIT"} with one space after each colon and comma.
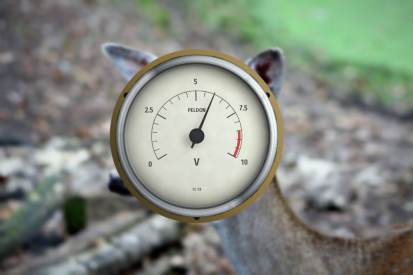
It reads {"value": 6, "unit": "V"}
